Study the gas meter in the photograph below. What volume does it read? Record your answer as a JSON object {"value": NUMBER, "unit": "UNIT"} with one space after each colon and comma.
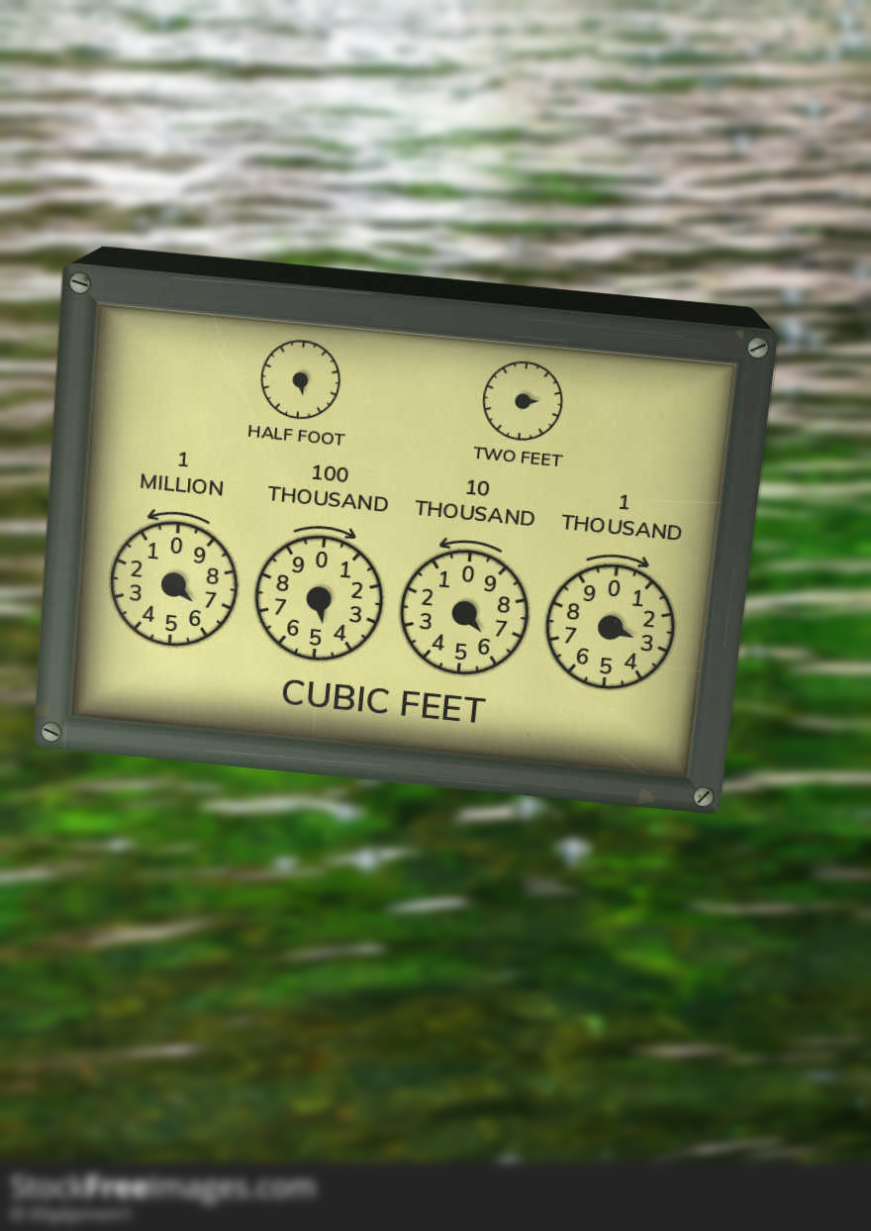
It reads {"value": 646300, "unit": "ft³"}
